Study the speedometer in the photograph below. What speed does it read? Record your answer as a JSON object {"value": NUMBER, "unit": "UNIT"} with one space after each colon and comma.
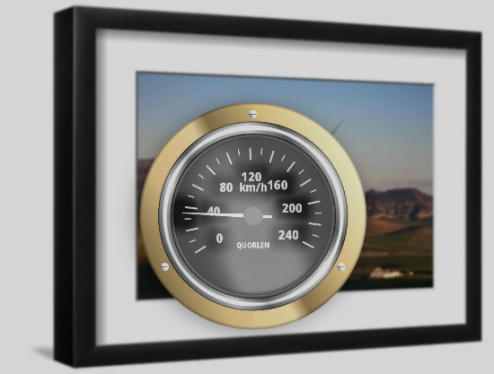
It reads {"value": 35, "unit": "km/h"}
